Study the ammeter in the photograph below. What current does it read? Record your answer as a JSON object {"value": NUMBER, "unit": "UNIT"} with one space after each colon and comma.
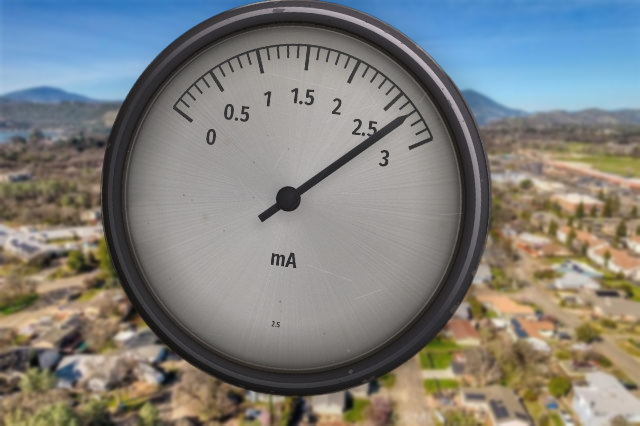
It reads {"value": 2.7, "unit": "mA"}
